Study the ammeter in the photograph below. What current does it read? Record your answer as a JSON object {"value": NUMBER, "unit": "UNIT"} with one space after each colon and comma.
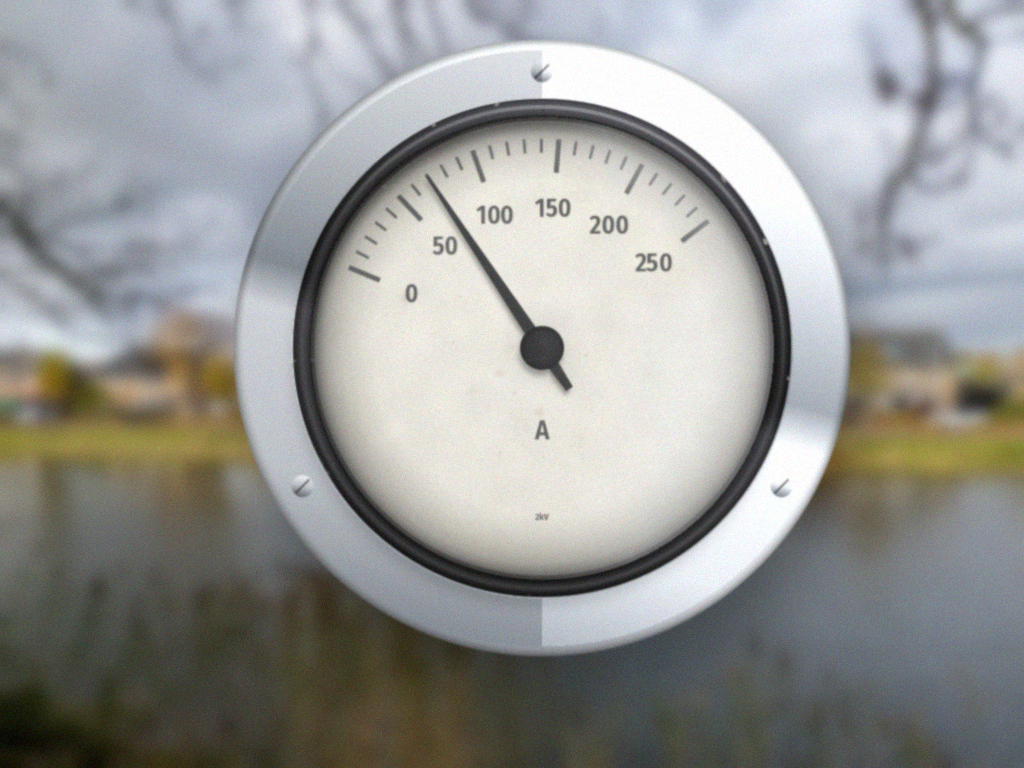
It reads {"value": 70, "unit": "A"}
